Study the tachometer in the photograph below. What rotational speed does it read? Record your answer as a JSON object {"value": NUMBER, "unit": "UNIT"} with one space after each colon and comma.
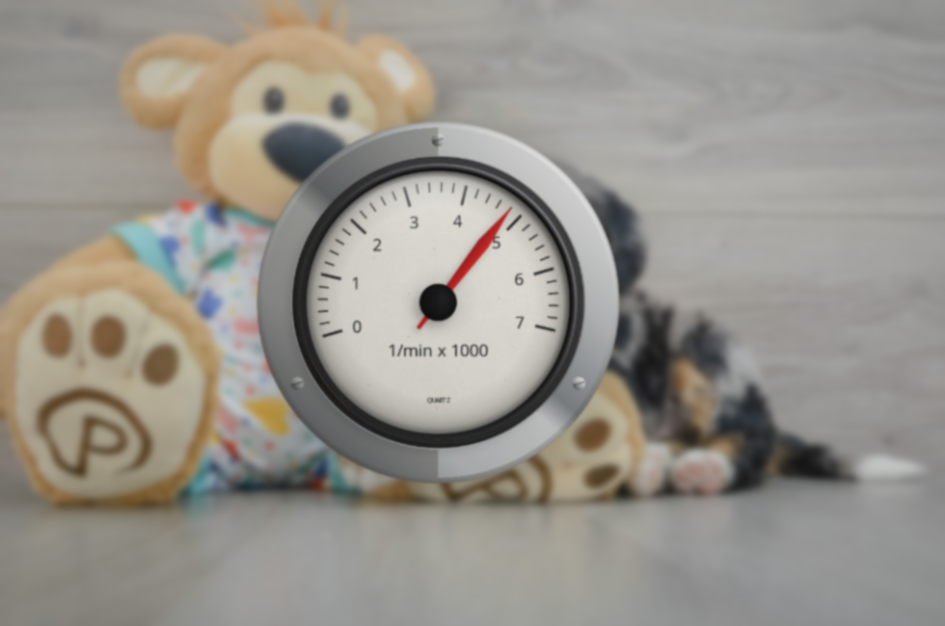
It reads {"value": 4800, "unit": "rpm"}
